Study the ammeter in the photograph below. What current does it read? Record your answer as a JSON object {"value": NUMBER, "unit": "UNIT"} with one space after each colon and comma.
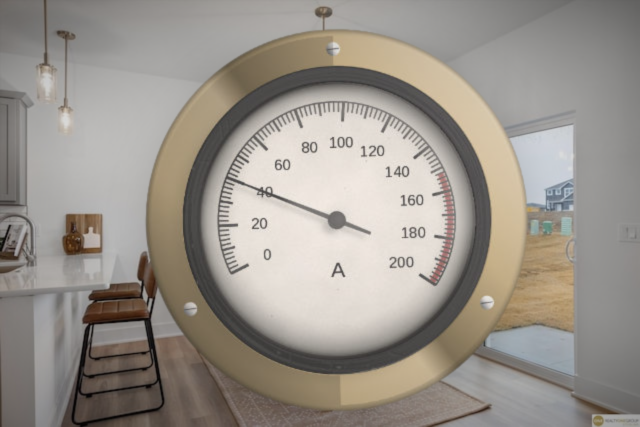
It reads {"value": 40, "unit": "A"}
